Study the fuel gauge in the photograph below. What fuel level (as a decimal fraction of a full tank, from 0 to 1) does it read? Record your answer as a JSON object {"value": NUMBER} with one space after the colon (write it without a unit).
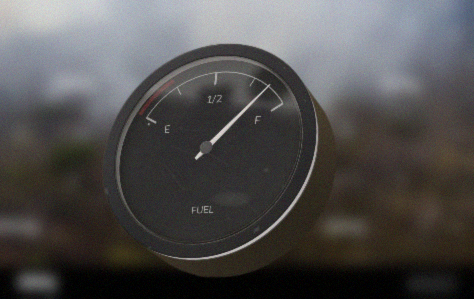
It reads {"value": 0.875}
